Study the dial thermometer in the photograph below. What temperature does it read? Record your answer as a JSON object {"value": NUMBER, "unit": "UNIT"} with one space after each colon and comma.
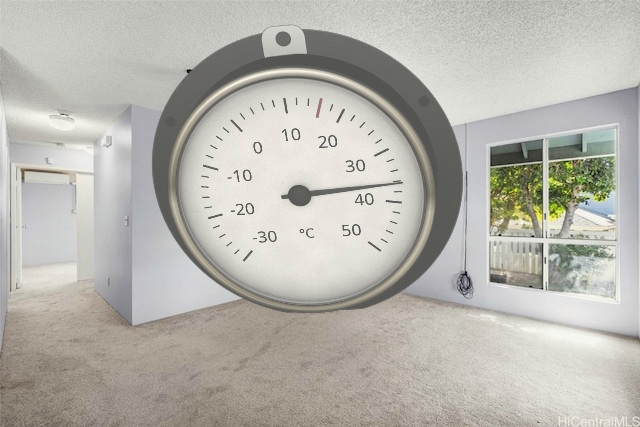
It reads {"value": 36, "unit": "°C"}
